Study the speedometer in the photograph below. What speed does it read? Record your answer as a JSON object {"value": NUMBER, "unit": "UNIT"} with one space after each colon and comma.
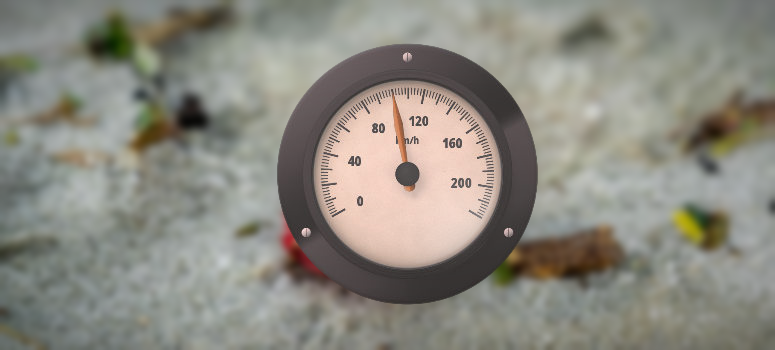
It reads {"value": 100, "unit": "km/h"}
